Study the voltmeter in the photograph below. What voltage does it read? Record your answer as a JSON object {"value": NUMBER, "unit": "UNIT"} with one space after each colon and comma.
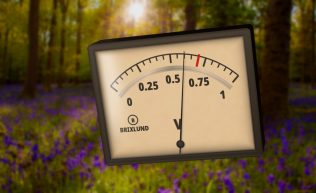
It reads {"value": 0.6, "unit": "V"}
